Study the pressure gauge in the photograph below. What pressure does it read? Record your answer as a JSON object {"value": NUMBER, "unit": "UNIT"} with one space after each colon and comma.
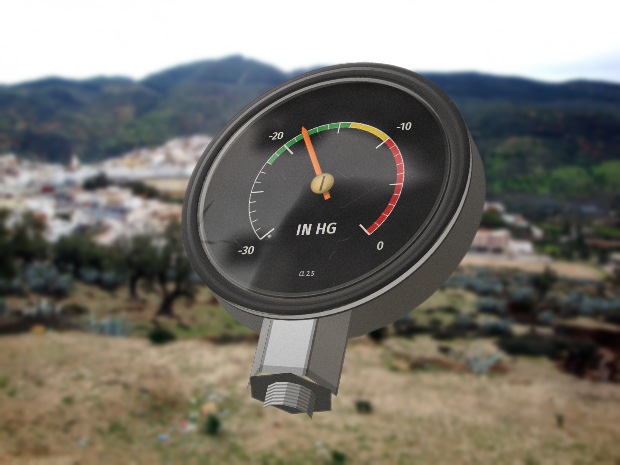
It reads {"value": -18, "unit": "inHg"}
